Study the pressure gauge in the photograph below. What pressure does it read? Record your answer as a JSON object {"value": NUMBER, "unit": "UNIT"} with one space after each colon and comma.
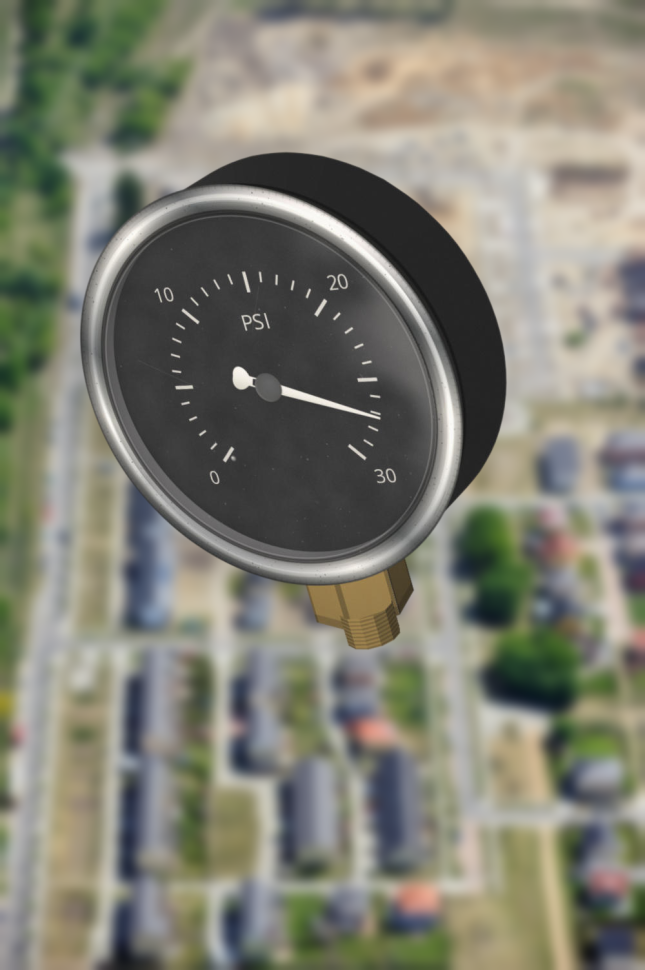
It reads {"value": 27, "unit": "psi"}
